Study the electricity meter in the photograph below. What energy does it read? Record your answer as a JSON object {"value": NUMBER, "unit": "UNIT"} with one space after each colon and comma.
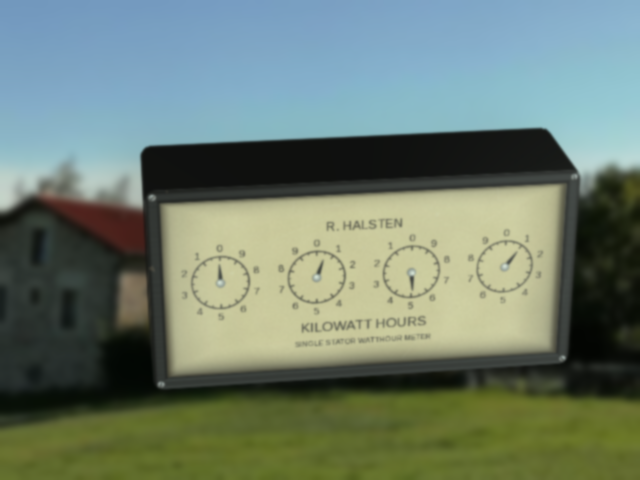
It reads {"value": 51, "unit": "kWh"}
